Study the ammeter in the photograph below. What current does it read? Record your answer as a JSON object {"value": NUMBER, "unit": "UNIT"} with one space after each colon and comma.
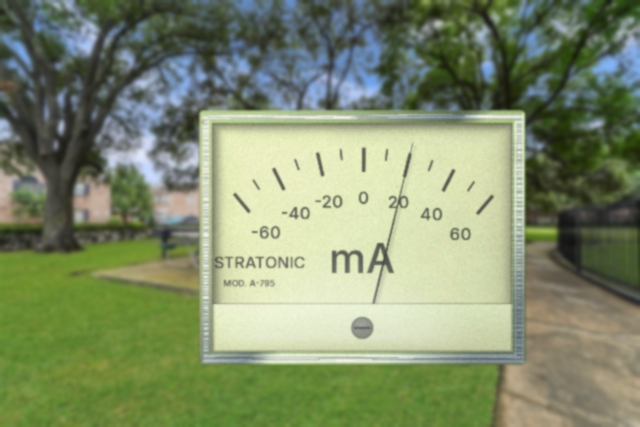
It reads {"value": 20, "unit": "mA"}
